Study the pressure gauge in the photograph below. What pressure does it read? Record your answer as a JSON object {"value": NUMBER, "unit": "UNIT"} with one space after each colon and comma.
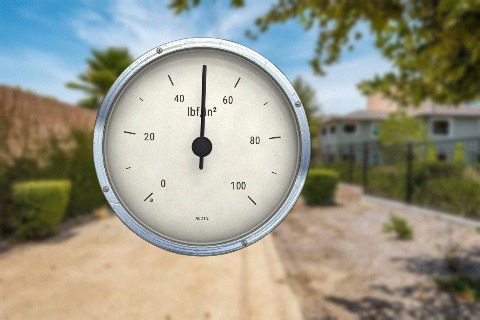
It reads {"value": 50, "unit": "psi"}
